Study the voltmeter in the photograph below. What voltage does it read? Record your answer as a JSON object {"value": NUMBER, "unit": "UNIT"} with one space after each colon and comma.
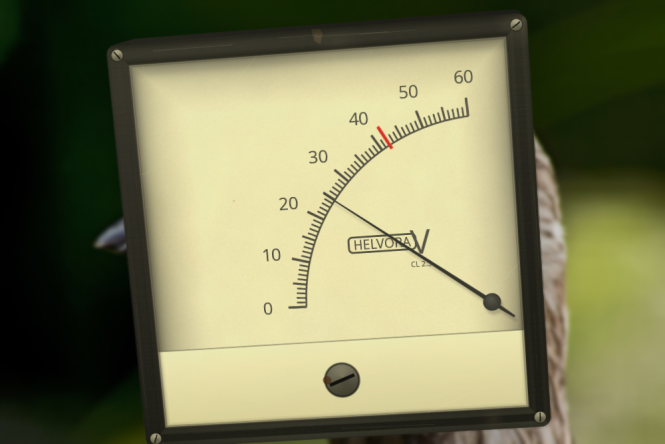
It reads {"value": 25, "unit": "V"}
